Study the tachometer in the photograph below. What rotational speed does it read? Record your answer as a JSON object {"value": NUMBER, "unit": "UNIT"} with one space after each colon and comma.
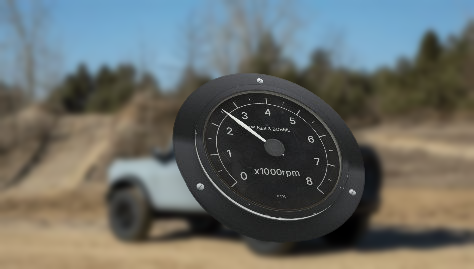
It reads {"value": 2500, "unit": "rpm"}
